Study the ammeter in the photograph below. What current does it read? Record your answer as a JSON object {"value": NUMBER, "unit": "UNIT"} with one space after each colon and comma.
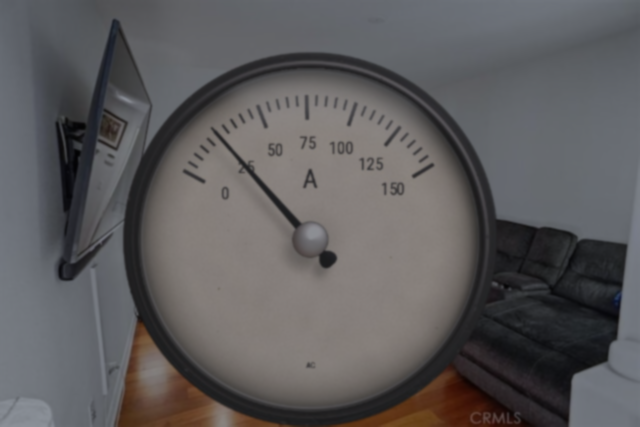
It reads {"value": 25, "unit": "A"}
